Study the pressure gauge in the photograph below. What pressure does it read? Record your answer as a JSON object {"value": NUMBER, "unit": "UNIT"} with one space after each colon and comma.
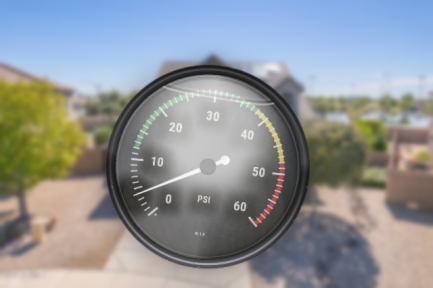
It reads {"value": 4, "unit": "psi"}
